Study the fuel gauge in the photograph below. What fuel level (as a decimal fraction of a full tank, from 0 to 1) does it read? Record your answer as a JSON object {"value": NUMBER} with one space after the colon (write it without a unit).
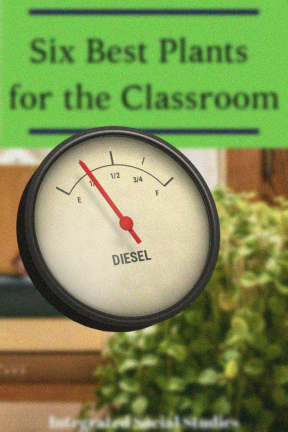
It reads {"value": 0.25}
